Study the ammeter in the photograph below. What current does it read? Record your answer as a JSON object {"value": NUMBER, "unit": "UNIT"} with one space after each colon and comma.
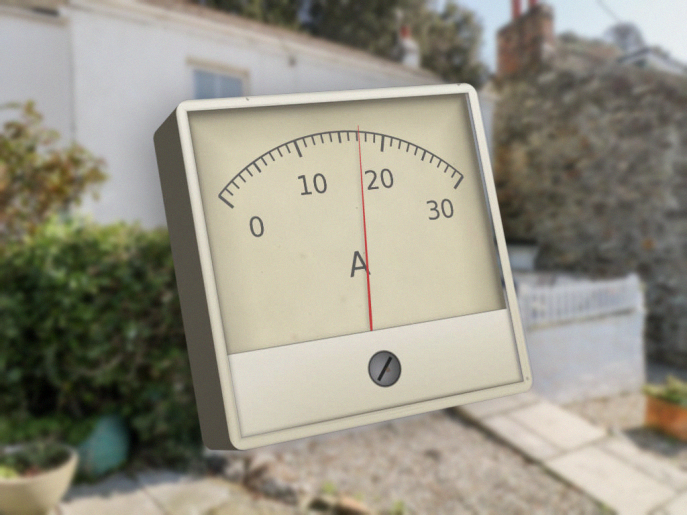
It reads {"value": 17, "unit": "A"}
